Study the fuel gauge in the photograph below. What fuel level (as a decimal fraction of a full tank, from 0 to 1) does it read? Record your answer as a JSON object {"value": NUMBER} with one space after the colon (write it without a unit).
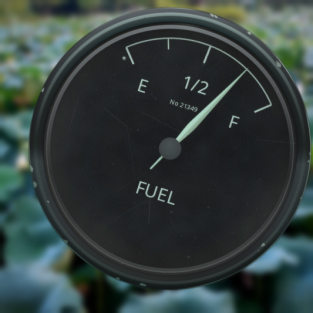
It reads {"value": 0.75}
